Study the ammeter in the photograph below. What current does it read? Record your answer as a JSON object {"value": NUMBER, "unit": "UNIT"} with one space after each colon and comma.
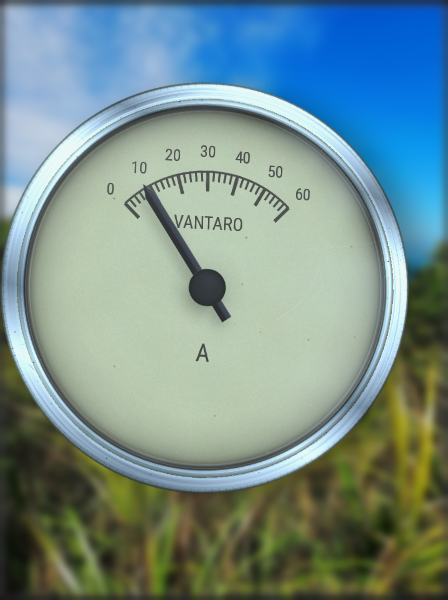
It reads {"value": 8, "unit": "A"}
